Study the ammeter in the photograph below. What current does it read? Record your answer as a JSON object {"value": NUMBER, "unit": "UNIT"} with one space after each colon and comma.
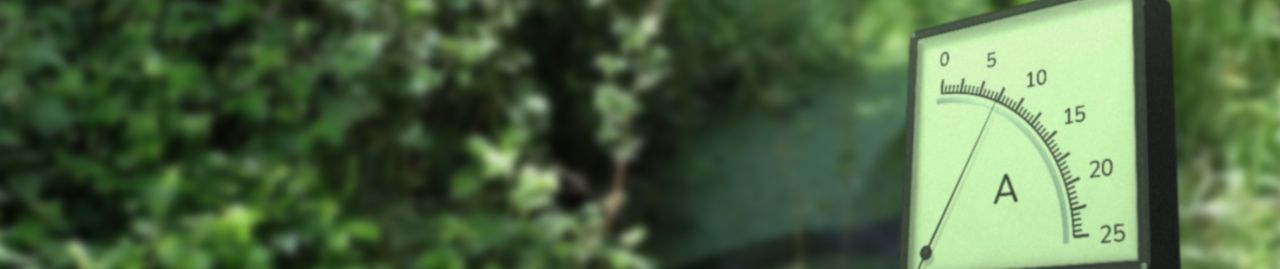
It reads {"value": 7.5, "unit": "A"}
